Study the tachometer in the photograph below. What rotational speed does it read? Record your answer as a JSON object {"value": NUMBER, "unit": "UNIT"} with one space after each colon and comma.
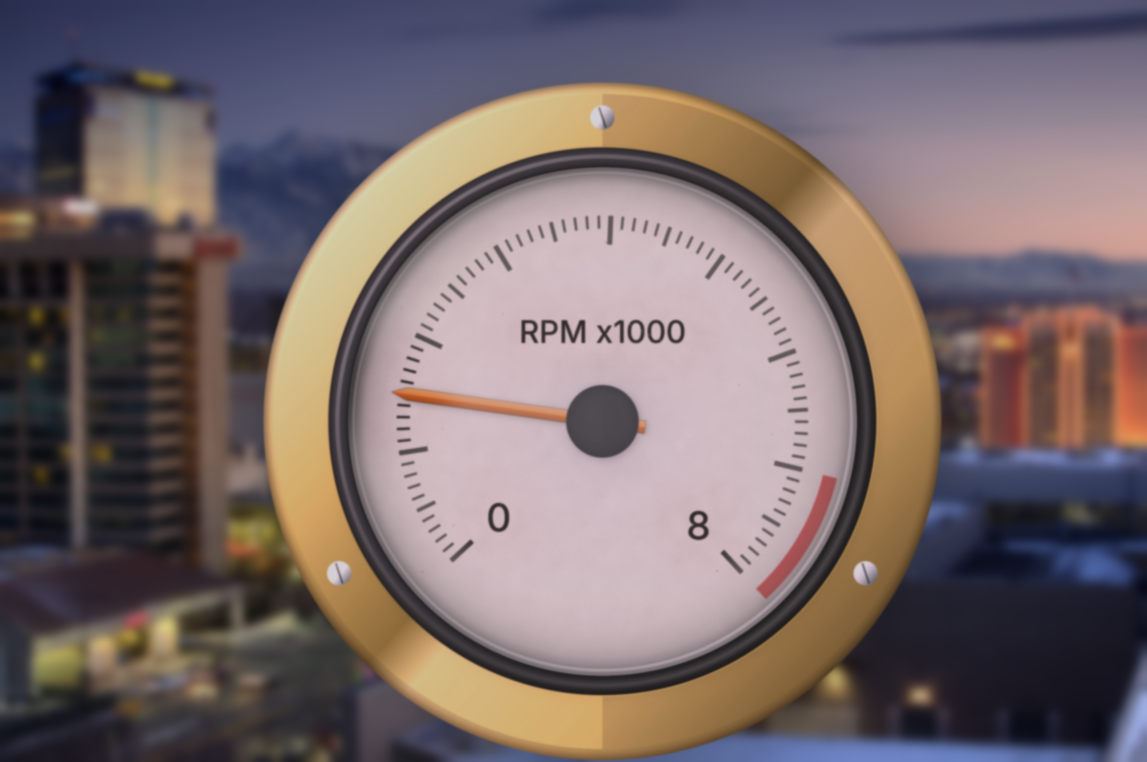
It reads {"value": 1500, "unit": "rpm"}
